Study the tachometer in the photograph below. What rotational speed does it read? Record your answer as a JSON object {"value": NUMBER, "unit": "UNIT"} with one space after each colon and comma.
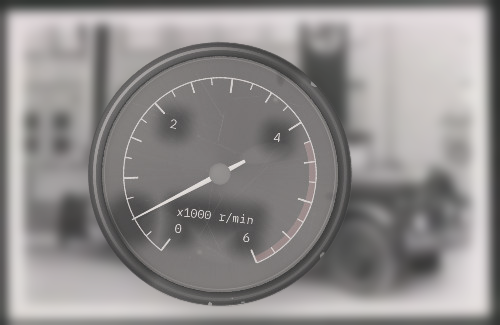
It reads {"value": 500, "unit": "rpm"}
